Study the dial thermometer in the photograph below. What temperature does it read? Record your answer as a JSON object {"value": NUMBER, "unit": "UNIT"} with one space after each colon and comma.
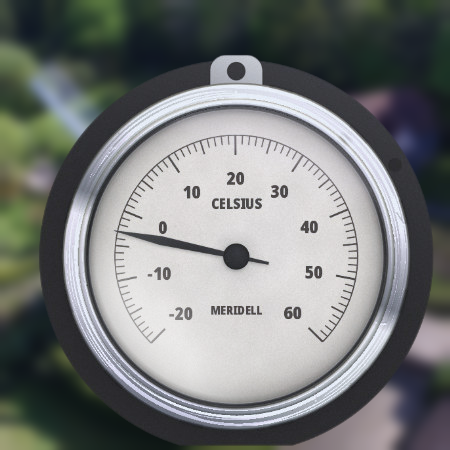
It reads {"value": -3, "unit": "°C"}
